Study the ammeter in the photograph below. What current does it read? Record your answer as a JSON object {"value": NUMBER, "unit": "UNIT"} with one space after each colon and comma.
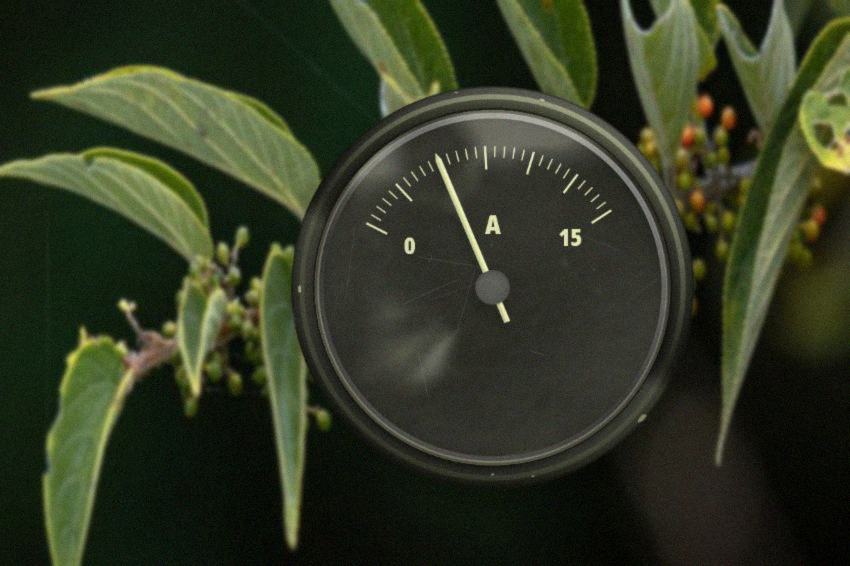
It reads {"value": 5, "unit": "A"}
